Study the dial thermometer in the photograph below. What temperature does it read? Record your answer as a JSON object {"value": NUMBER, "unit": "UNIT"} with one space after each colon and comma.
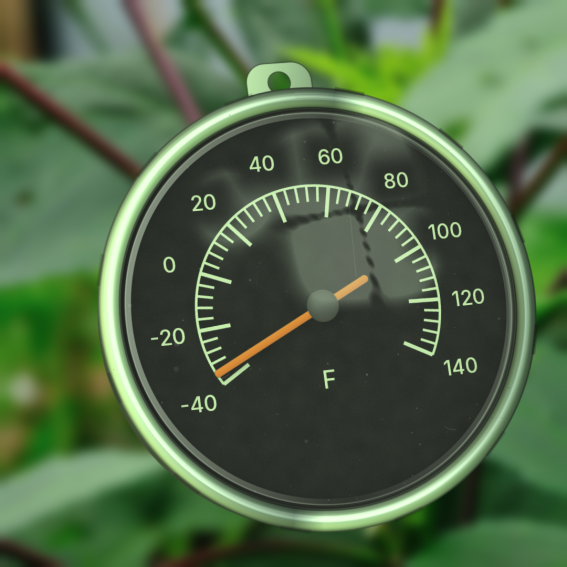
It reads {"value": -36, "unit": "°F"}
